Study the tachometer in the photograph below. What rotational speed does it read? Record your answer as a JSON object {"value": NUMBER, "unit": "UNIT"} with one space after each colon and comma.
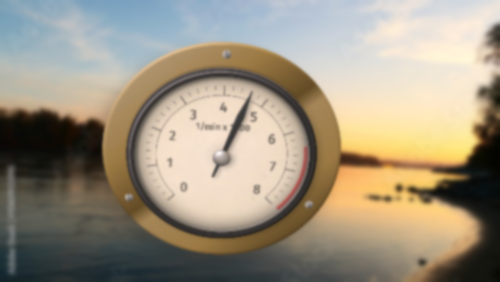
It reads {"value": 4600, "unit": "rpm"}
